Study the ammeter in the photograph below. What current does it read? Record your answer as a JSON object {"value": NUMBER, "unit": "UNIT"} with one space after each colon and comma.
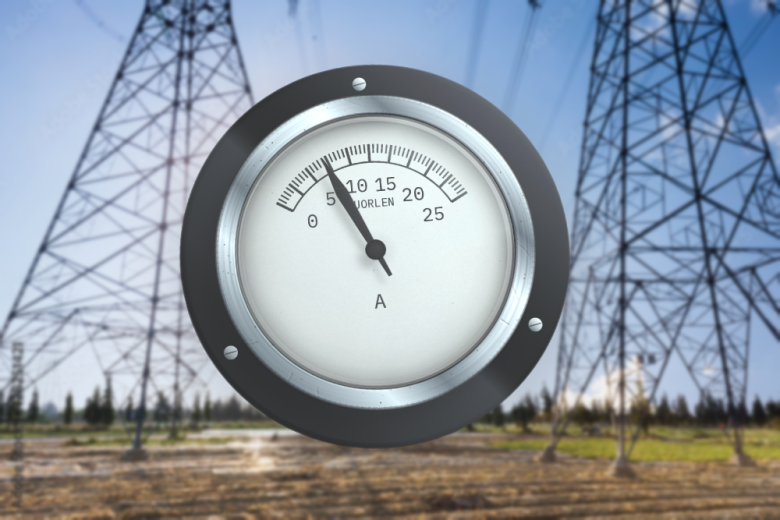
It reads {"value": 7, "unit": "A"}
